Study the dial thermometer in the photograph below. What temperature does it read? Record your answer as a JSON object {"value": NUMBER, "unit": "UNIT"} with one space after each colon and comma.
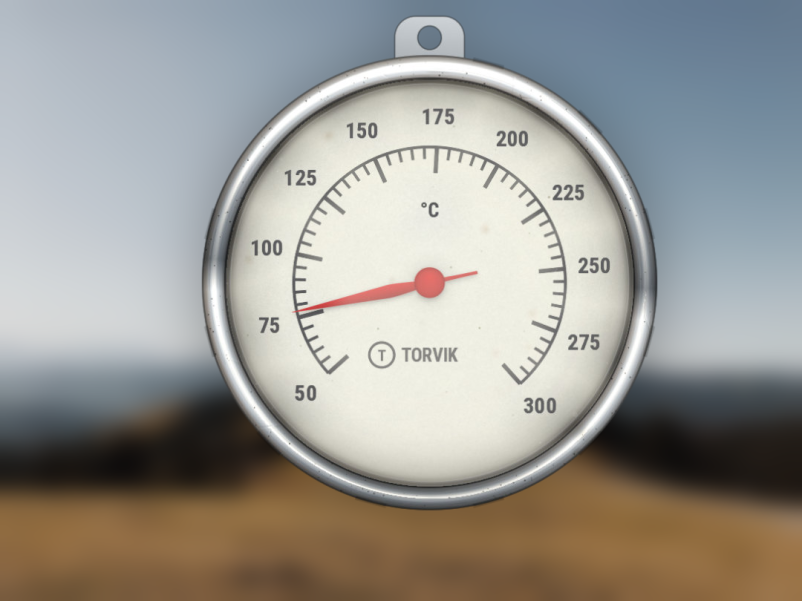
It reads {"value": 77.5, "unit": "°C"}
